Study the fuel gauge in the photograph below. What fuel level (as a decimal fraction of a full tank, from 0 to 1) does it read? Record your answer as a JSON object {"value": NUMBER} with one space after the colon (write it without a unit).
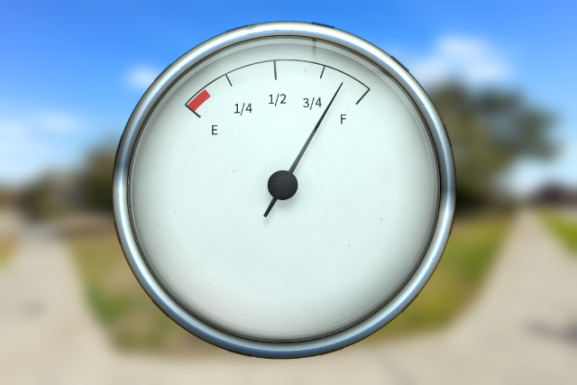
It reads {"value": 0.875}
